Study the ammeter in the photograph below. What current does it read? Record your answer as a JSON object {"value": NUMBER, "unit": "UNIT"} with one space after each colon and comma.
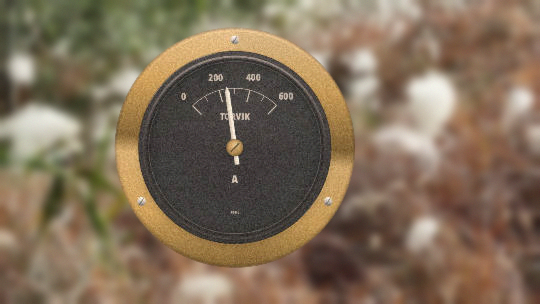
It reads {"value": 250, "unit": "A"}
